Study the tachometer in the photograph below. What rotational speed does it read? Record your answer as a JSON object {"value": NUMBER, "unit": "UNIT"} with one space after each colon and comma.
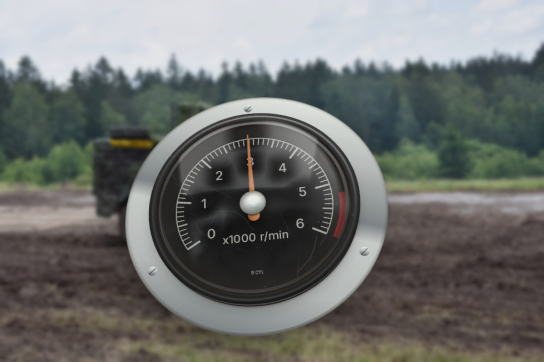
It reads {"value": 3000, "unit": "rpm"}
